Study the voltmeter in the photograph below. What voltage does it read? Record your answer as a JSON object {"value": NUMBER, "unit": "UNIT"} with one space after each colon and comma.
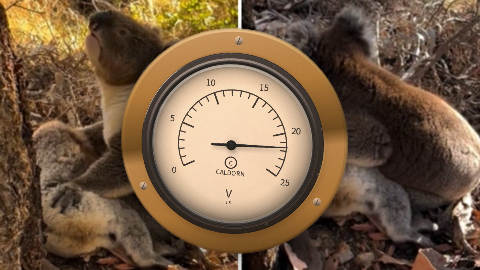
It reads {"value": 21.5, "unit": "V"}
